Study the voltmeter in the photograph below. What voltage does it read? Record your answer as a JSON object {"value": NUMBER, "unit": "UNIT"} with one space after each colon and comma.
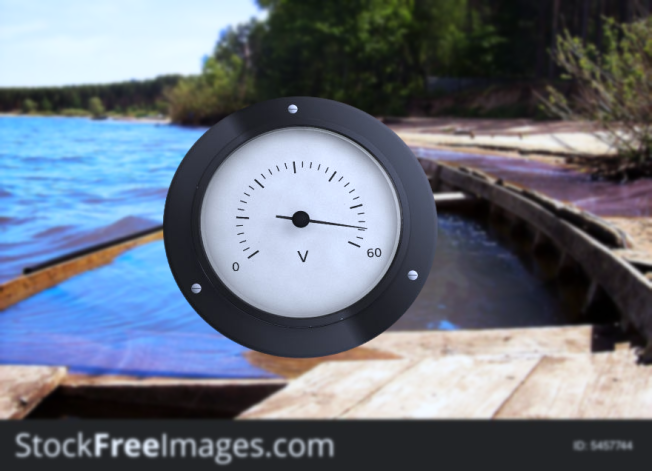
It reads {"value": 56, "unit": "V"}
